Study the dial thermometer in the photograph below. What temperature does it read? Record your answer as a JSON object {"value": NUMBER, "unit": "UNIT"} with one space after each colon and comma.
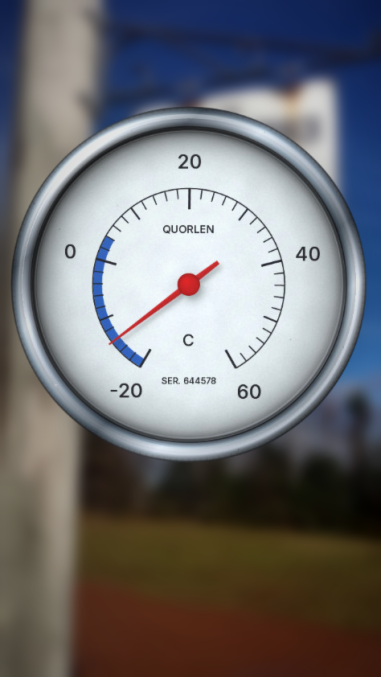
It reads {"value": -14, "unit": "°C"}
